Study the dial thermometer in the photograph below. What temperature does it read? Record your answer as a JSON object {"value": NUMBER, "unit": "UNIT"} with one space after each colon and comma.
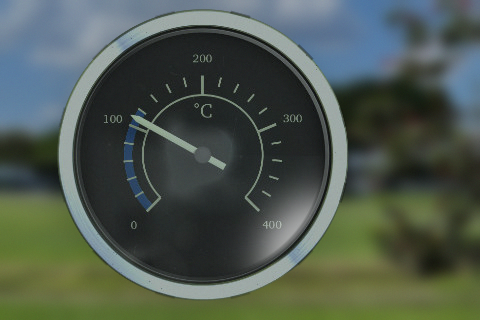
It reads {"value": 110, "unit": "°C"}
